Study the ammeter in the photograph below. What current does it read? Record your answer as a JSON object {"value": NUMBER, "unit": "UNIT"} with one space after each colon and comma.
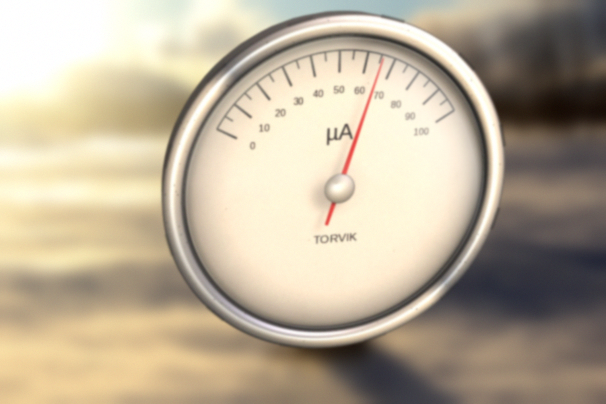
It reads {"value": 65, "unit": "µA"}
